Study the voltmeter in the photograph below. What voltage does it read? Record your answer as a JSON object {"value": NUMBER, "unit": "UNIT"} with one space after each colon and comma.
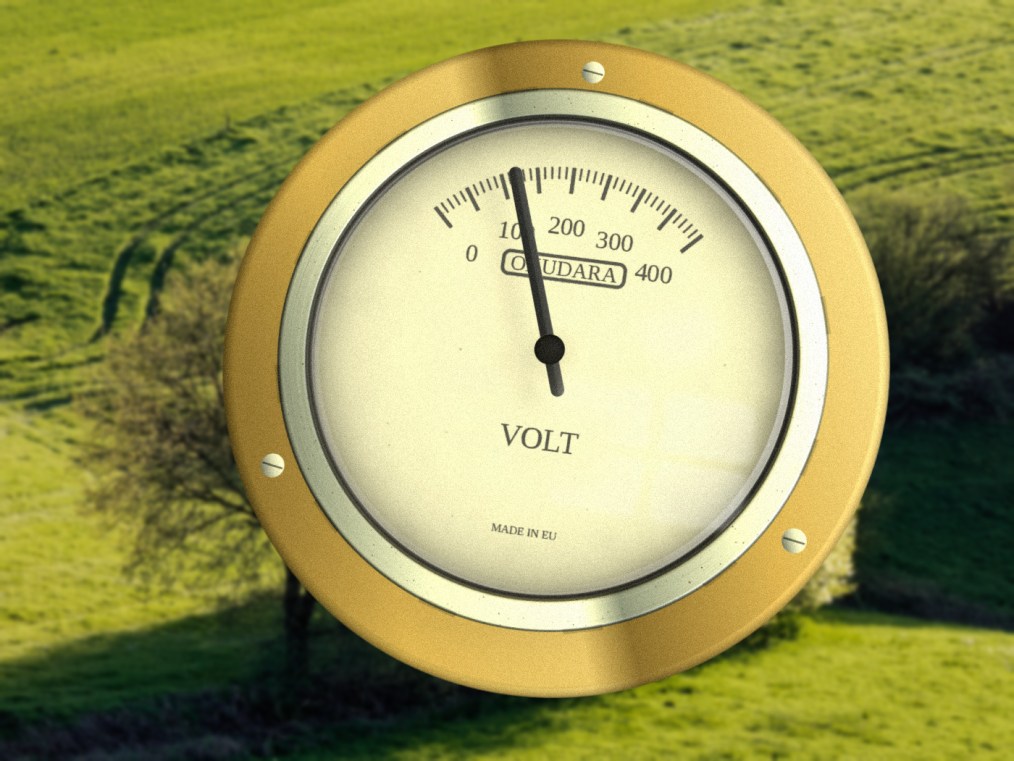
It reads {"value": 120, "unit": "V"}
